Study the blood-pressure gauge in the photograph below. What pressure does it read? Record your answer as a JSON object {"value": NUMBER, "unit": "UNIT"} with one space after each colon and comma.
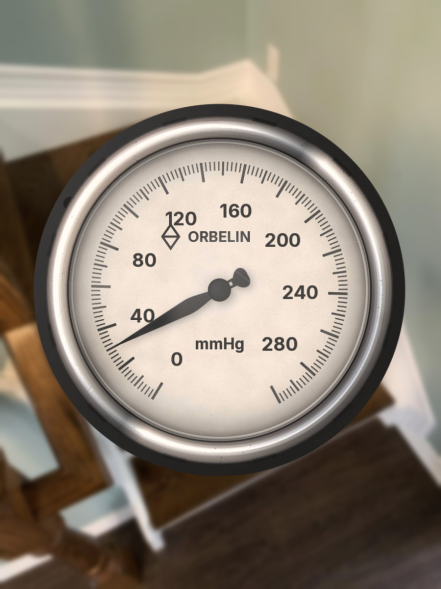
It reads {"value": 30, "unit": "mmHg"}
